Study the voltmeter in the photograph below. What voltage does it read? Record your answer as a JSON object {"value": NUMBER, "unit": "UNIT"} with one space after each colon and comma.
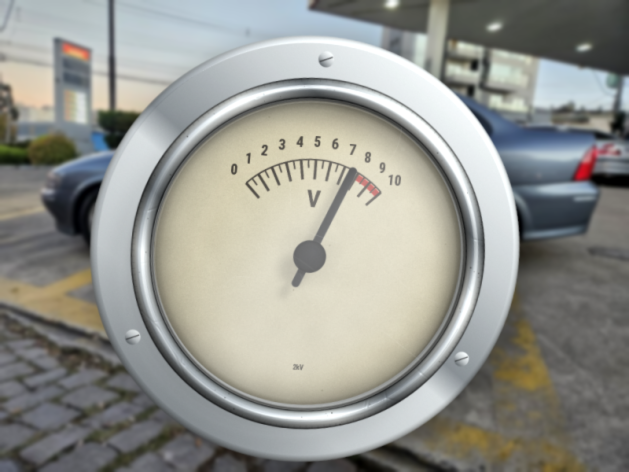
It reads {"value": 7.5, "unit": "V"}
